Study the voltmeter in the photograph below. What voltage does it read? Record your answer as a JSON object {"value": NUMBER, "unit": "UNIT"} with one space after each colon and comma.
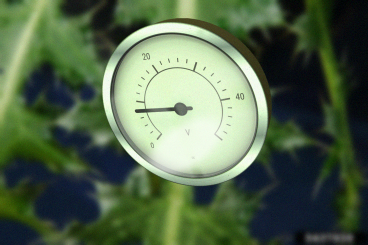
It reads {"value": 8, "unit": "V"}
